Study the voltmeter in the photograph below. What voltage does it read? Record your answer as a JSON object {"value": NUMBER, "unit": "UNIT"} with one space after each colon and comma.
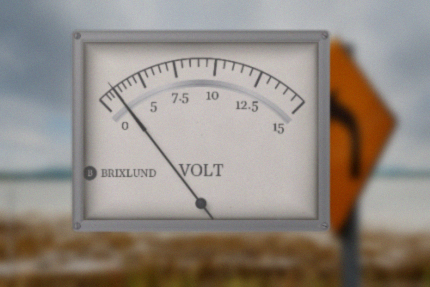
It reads {"value": 2.5, "unit": "V"}
